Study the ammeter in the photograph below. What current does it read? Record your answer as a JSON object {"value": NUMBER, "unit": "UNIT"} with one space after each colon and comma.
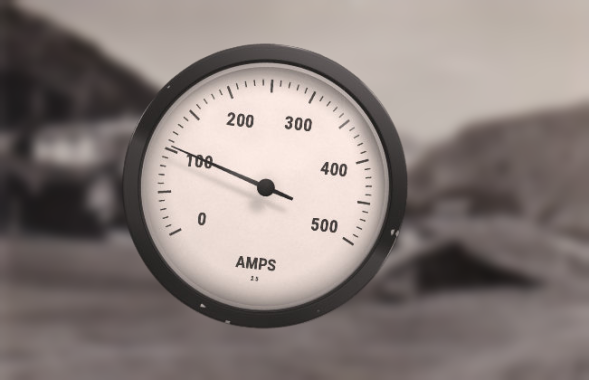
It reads {"value": 105, "unit": "A"}
